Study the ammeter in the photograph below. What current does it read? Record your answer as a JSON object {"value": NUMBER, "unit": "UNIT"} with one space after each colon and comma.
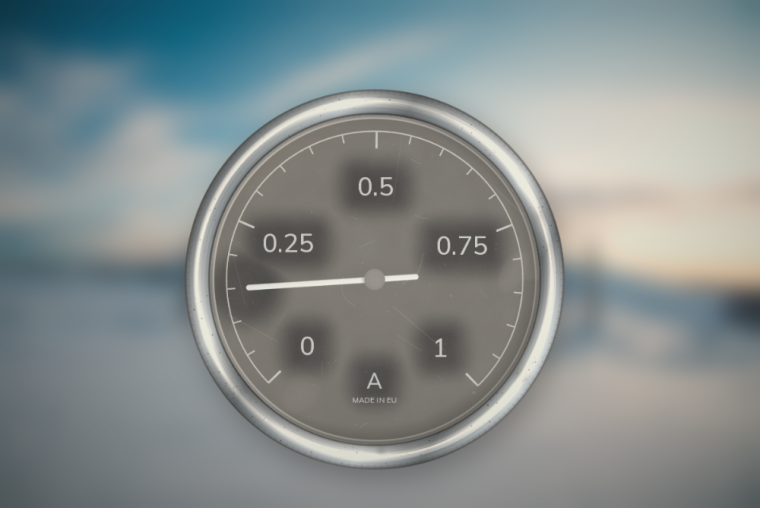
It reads {"value": 0.15, "unit": "A"}
